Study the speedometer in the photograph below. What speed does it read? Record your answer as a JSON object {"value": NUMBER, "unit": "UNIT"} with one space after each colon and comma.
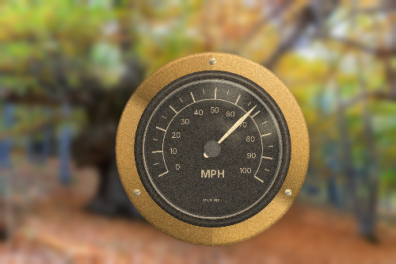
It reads {"value": 67.5, "unit": "mph"}
